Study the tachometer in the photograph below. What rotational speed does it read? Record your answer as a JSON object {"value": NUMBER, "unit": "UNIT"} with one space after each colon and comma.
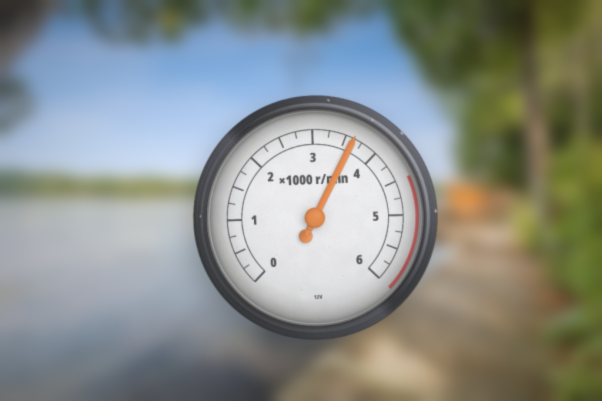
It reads {"value": 3625, "unit": "rpm"}
